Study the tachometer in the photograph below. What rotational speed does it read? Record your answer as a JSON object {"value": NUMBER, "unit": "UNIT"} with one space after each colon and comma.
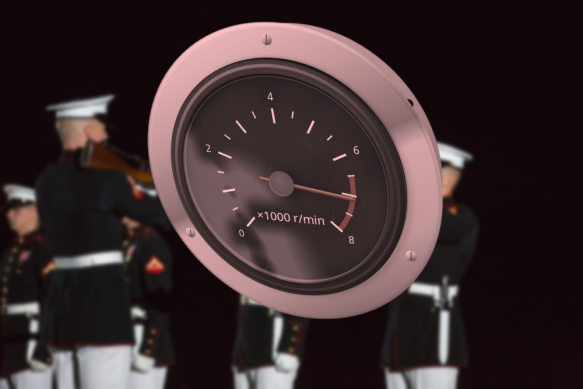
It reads {"value": 7000, "unit": "rpm"}
